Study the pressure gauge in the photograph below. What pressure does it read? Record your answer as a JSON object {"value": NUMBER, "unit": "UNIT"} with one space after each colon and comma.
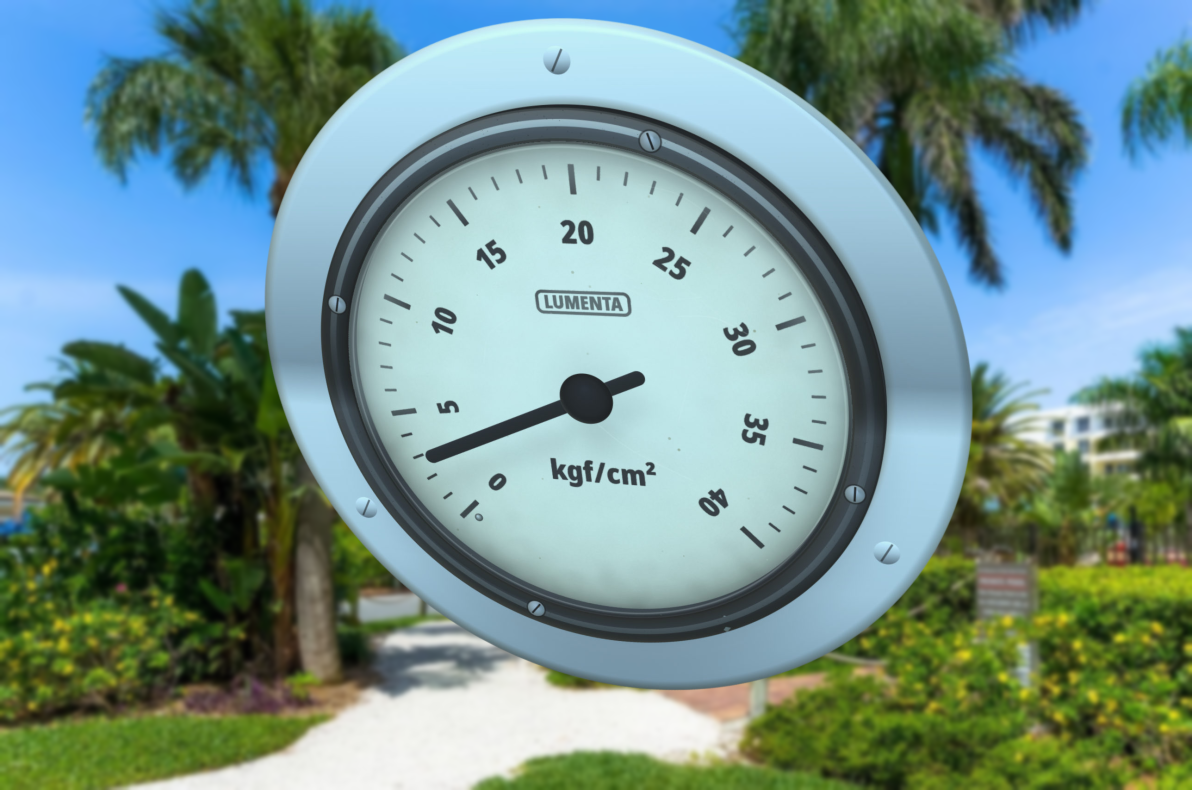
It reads {"value": 3, "unit": "kg/cm²"}
